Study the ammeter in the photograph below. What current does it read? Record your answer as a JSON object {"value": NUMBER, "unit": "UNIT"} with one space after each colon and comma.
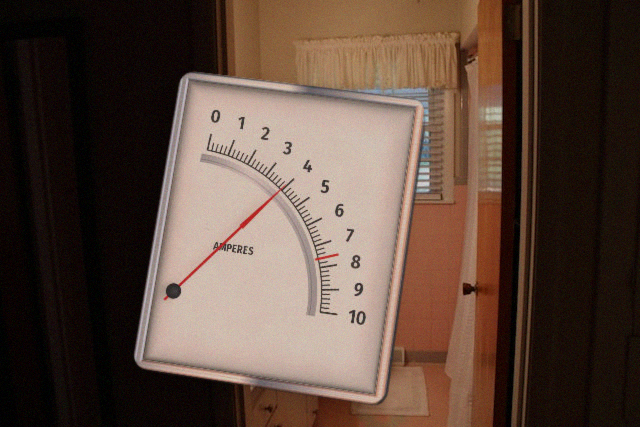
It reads {"value": 4, "unit": "A"}
